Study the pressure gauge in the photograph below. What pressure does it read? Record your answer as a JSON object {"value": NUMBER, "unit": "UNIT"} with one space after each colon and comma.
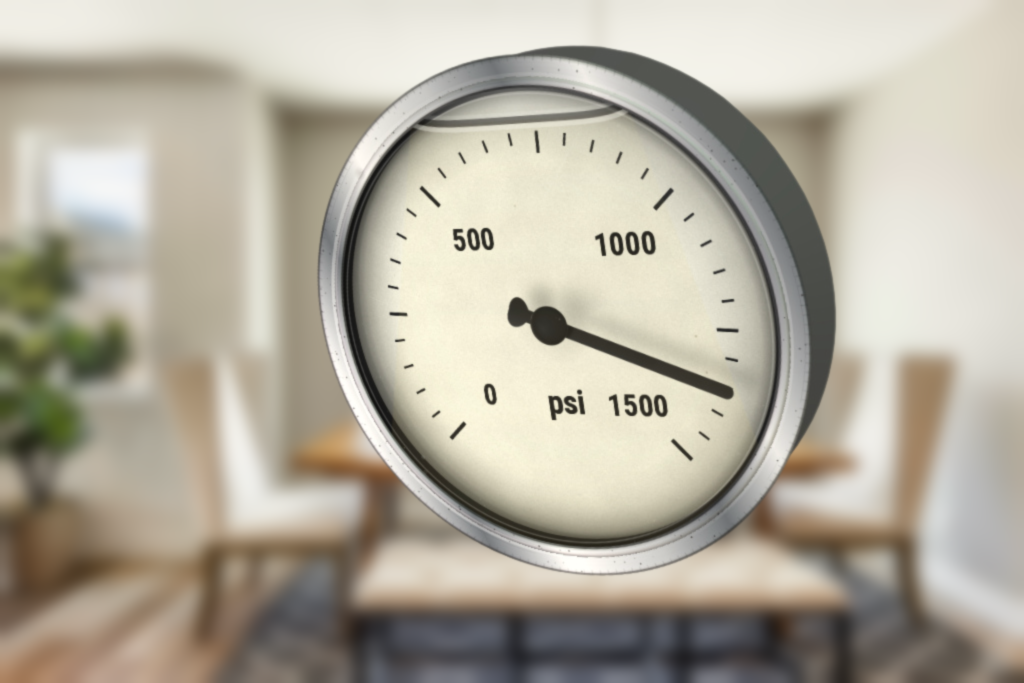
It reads {"value": 1350, "unit": "psi"}
